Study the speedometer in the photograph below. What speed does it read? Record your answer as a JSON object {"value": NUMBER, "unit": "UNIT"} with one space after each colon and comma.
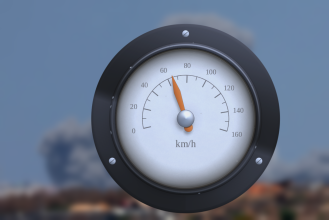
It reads {"value": 65, "unit": "km/h"}
